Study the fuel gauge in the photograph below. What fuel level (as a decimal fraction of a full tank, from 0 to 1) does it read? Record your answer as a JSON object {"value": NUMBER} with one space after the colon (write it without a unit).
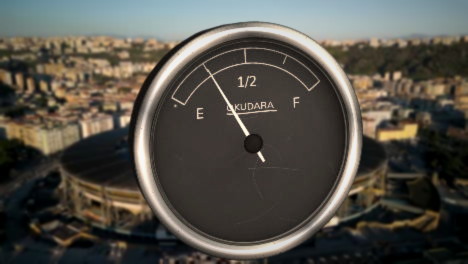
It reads {"value": 0.25}
